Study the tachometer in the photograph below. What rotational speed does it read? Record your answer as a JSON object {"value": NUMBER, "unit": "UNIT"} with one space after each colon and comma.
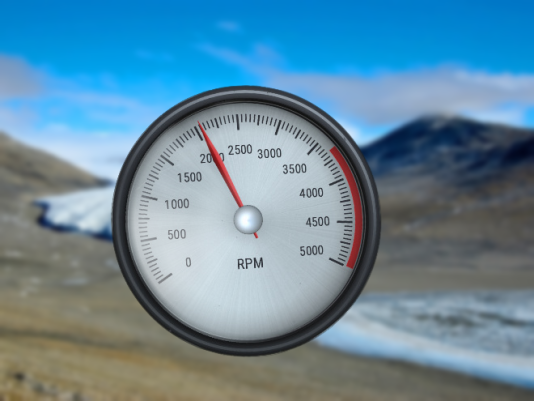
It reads {"value": 2050, "unit": "rpm"}
